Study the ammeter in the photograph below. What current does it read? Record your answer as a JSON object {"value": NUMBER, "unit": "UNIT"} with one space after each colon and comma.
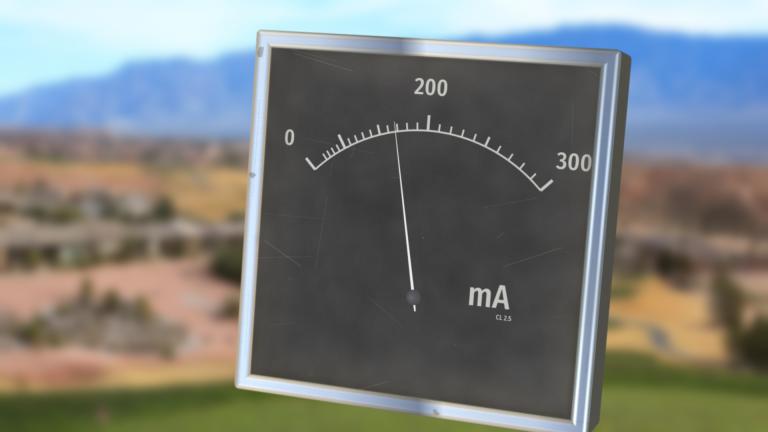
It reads {"value": 170, "unit": "mA"}
